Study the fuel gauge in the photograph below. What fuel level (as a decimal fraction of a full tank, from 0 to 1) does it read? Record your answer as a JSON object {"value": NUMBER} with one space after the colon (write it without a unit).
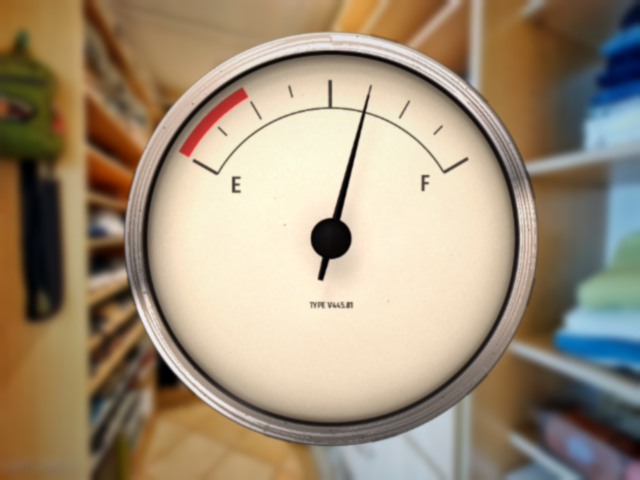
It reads {"value": 0.625}
